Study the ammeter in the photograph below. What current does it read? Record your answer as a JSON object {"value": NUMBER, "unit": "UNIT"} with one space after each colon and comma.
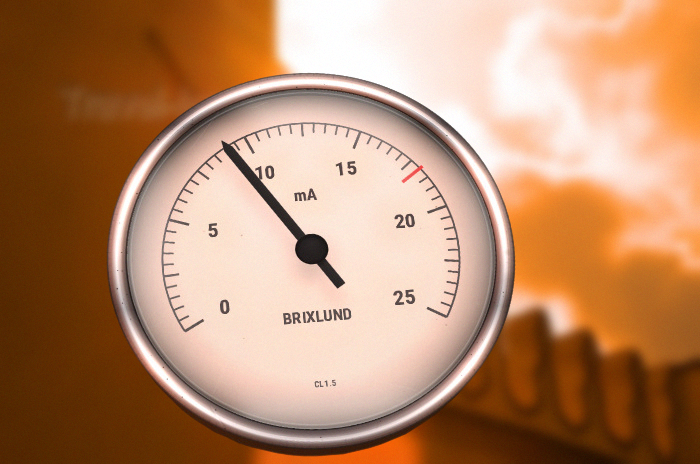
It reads {"value": 9, "unit": "mA"}
